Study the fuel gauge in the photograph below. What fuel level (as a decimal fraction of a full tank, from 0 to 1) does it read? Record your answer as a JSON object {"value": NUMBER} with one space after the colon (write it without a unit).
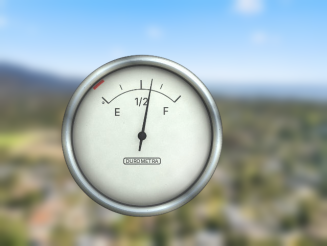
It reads {"value": 0.625}
